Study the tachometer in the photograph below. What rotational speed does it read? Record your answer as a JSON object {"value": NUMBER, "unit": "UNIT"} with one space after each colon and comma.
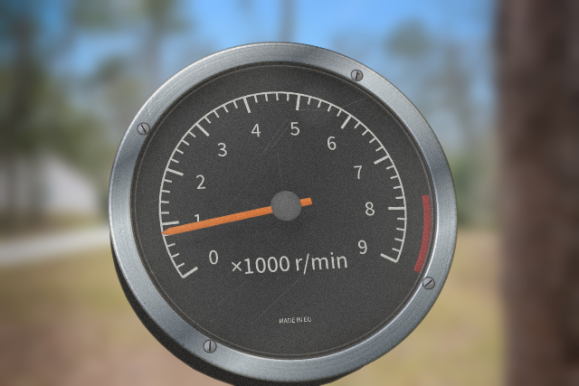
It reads {"value": 800, "unit": "rpm"}
